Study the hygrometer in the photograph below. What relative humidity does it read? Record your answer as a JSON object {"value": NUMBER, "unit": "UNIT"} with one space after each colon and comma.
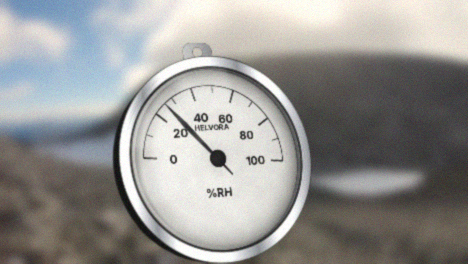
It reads {"value": 25, "unit": "%"}
